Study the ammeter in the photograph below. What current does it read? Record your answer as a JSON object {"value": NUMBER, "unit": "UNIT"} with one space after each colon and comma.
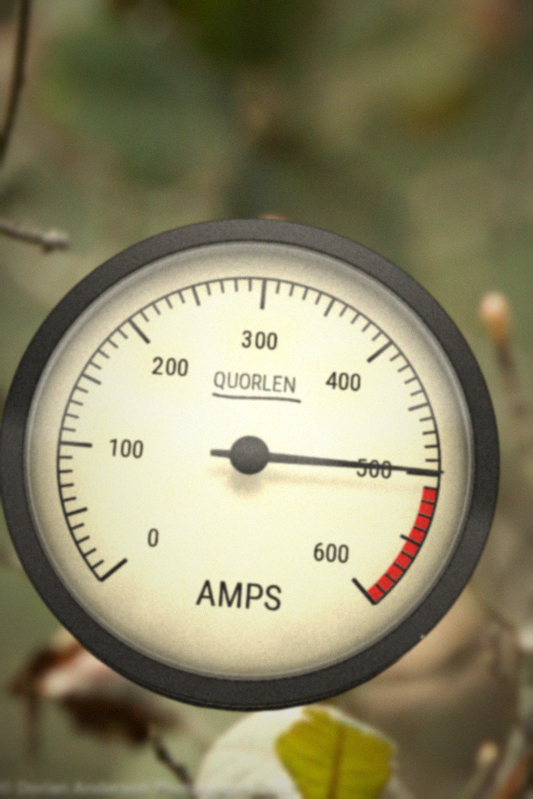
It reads {"value": 500, "unit": "A"}
